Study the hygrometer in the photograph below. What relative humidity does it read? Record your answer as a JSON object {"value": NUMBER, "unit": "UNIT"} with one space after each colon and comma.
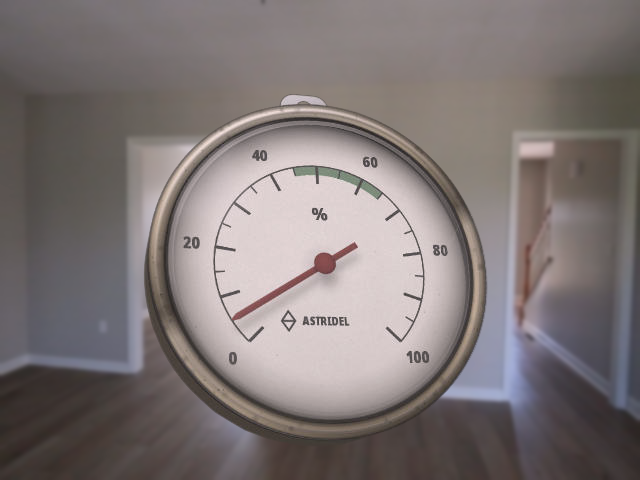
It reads {"value": 5, "unit": "%"}
